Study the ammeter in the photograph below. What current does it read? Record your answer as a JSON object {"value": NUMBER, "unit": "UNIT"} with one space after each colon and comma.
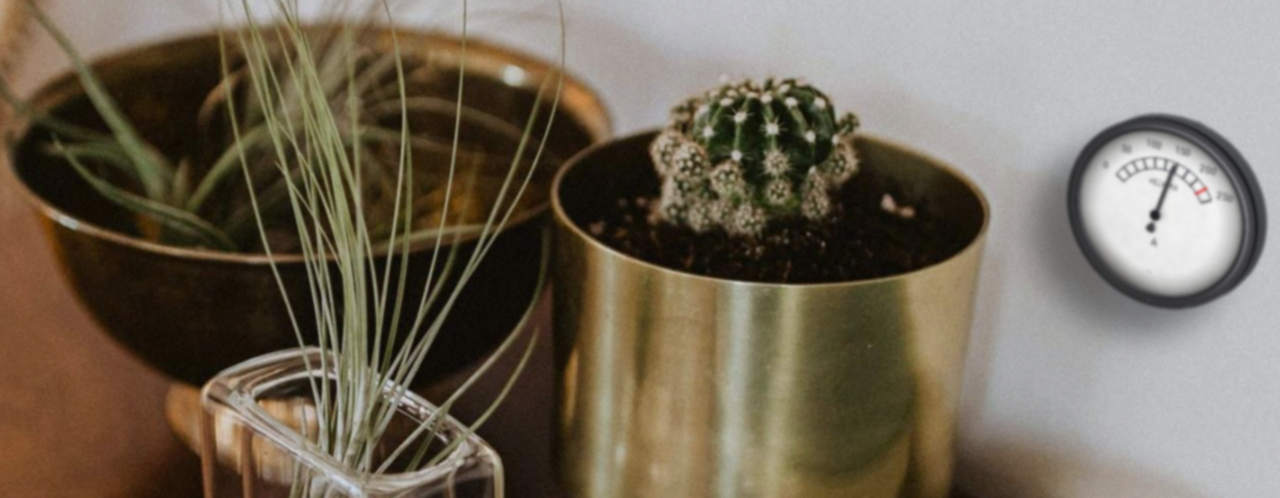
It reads {"value": 150, "unit": "A"}
